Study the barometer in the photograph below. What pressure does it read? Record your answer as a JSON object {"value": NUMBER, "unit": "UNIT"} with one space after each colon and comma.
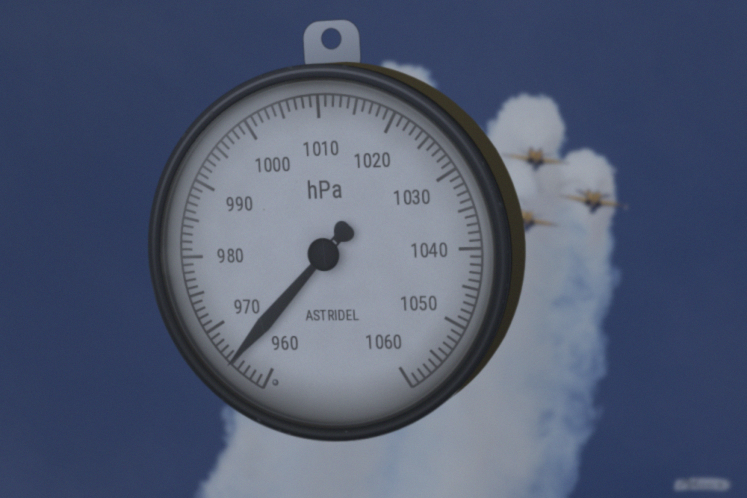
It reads {"value": 965, "unit": "hPa"}
